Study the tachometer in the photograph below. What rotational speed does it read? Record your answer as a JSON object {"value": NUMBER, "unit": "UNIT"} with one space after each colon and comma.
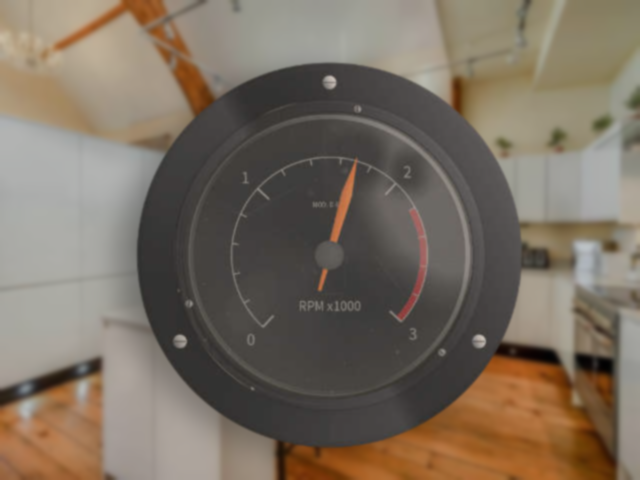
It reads {"value": 1700, "unit": "rpm"}
